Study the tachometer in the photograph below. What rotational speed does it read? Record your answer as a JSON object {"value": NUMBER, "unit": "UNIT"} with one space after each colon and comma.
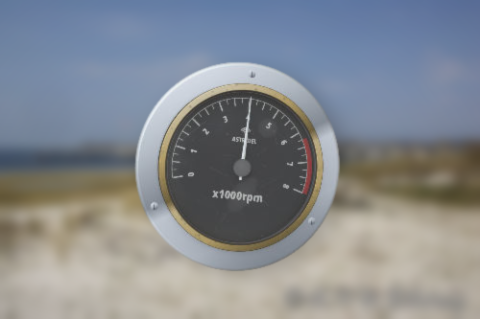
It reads {"value": 4000, "unit": "rpm"}
